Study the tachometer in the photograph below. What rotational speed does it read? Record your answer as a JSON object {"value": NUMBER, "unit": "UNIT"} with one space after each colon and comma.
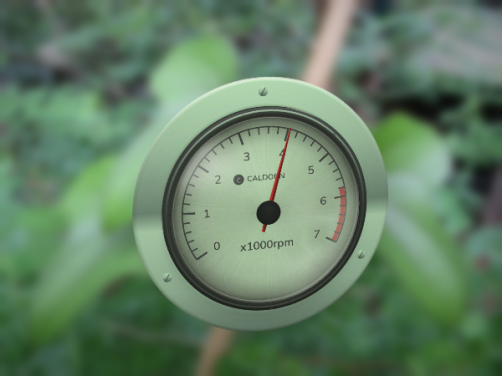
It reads {"value": 4000, "unit": "rpm"}
